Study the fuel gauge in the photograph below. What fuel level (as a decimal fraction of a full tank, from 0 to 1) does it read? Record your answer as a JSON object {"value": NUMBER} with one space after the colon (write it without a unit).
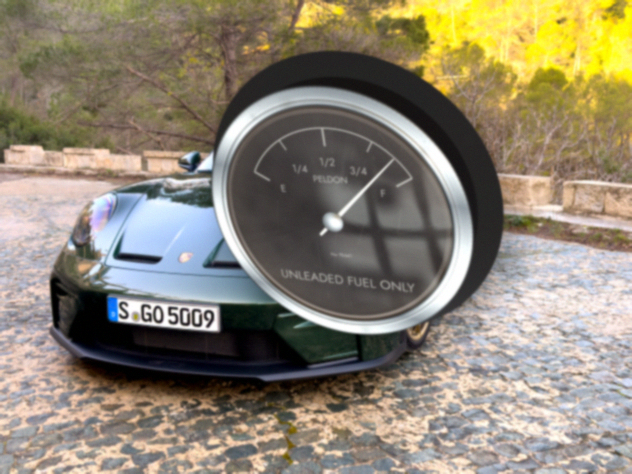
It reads {"value": 0.875}
